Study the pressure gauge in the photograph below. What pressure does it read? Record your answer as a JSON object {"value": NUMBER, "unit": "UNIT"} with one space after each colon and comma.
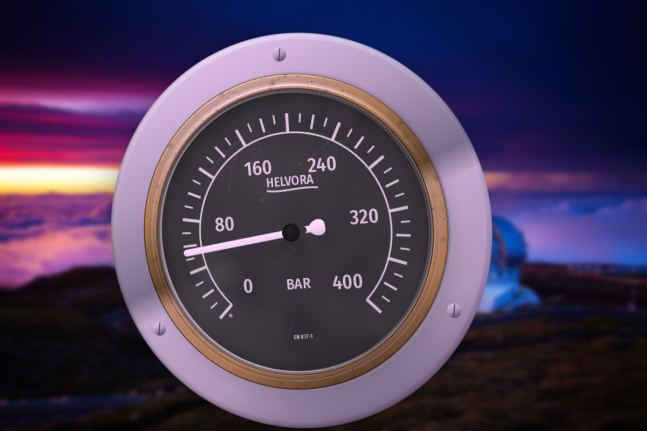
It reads {"value": 55, "unit": "bar"}
